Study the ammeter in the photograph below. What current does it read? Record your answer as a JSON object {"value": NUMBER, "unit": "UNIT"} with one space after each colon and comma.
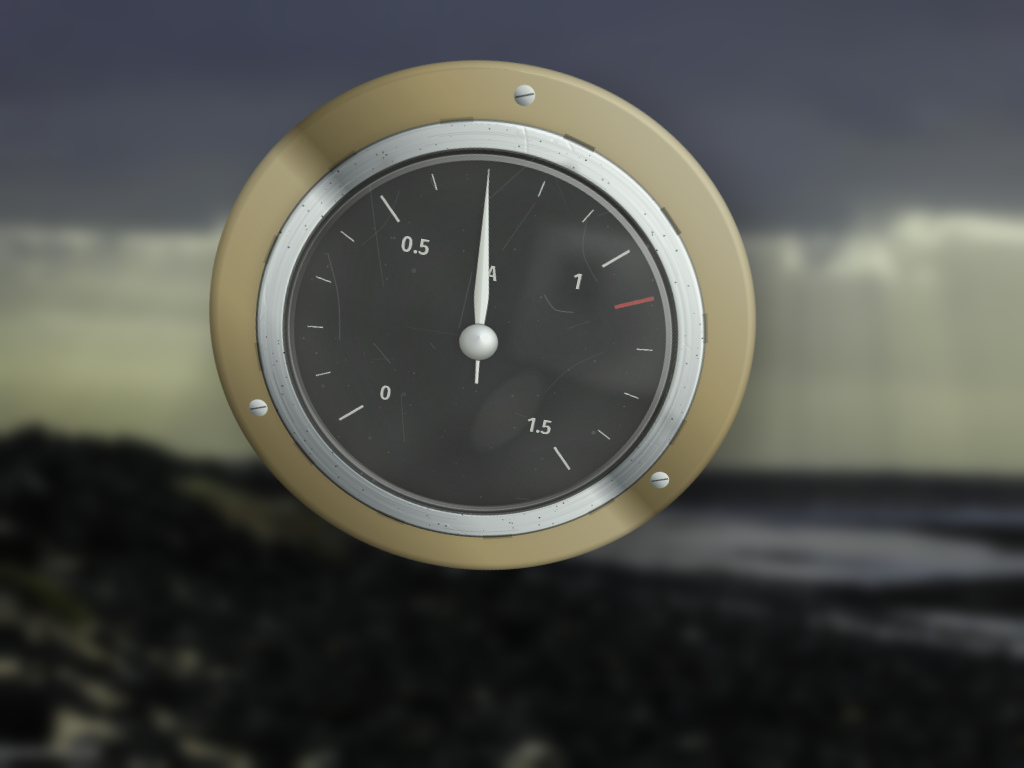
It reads {"value": 0.7, "unit": "A"}
